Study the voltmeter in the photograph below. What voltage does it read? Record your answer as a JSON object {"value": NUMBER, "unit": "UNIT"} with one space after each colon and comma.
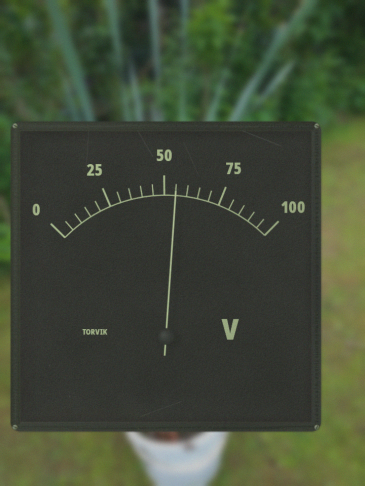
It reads {"value": 55, "unit": "V"}
